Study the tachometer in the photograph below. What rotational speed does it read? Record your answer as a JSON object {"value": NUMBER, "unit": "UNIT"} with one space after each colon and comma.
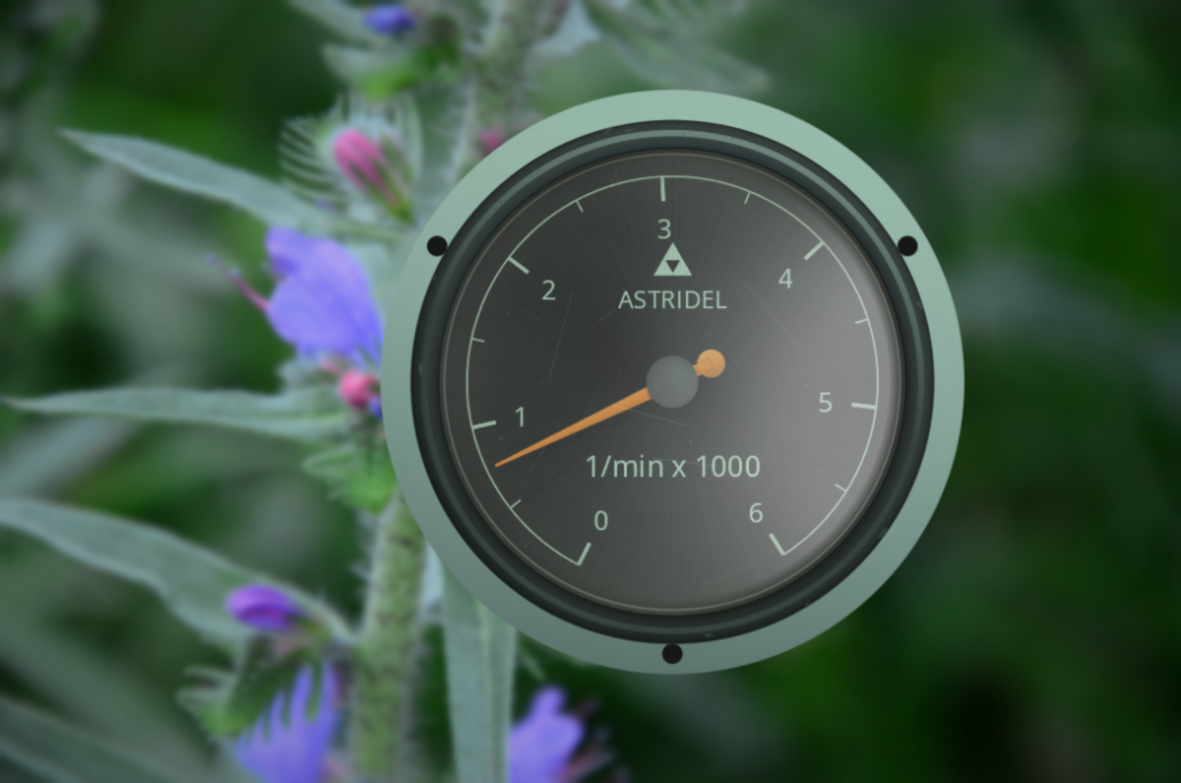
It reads {"value": 750, "unit": "rpm"}
